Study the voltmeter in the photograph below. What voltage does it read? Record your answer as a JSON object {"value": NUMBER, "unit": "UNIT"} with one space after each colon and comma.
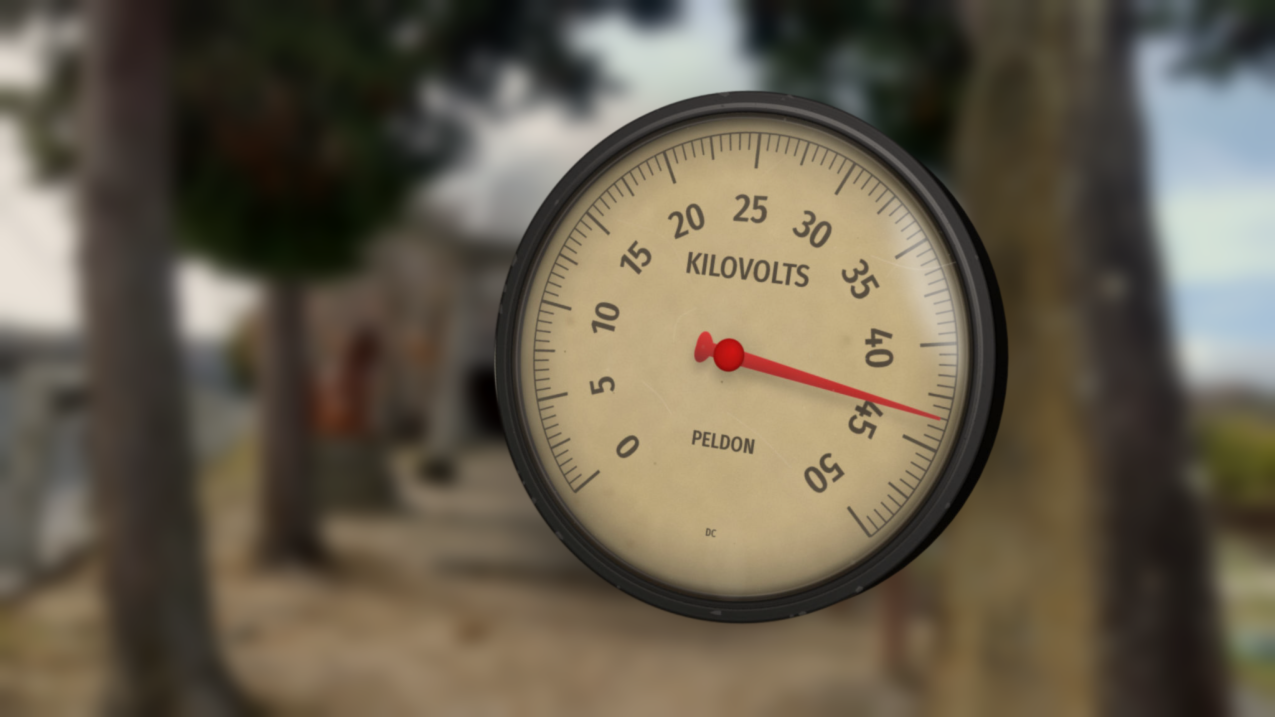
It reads {"value": 43.5, "unit": "kV"}
